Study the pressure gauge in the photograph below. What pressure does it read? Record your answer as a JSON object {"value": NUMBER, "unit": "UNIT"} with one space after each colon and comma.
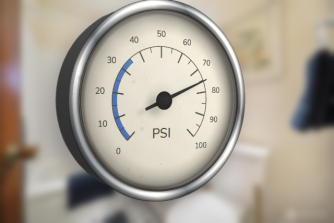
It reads {"value": 75, "unit": "psi"}
